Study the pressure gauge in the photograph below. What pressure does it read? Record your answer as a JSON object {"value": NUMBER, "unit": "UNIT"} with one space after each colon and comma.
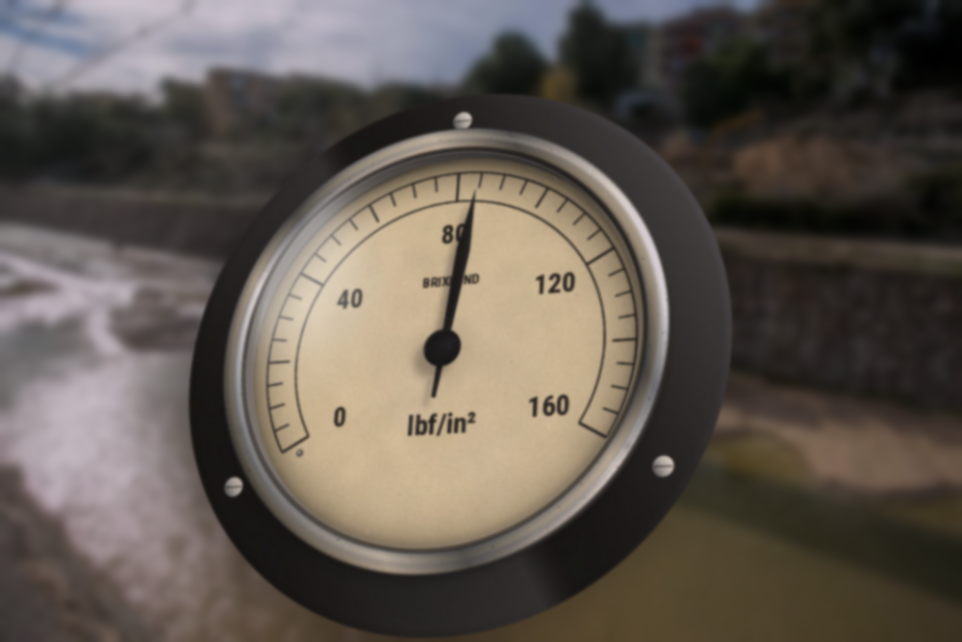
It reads {"value": 85, "unit": "psi"}
